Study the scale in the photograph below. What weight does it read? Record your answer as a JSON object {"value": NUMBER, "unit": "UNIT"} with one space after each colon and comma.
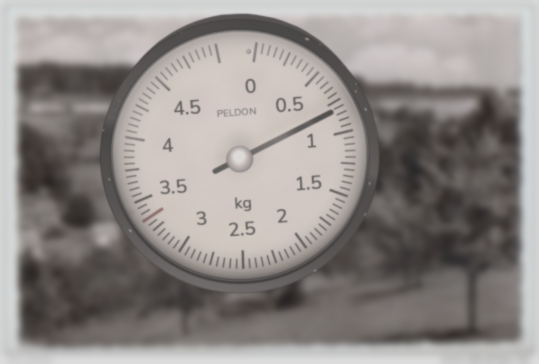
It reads {"value": 0.8, "unit": "kg"}
